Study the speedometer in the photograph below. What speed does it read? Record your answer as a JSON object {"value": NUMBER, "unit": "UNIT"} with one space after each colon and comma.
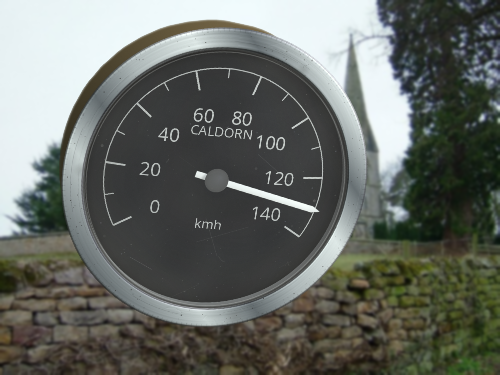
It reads {"value": 130, "unit": "km/h"}
